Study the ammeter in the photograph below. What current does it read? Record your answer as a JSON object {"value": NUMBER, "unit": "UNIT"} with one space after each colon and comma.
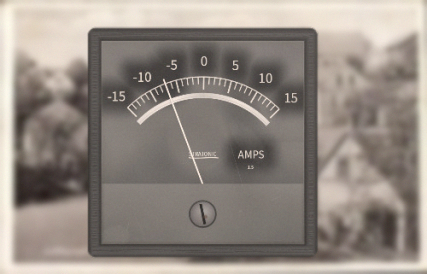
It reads {"value": -7, "unit": "A"}
